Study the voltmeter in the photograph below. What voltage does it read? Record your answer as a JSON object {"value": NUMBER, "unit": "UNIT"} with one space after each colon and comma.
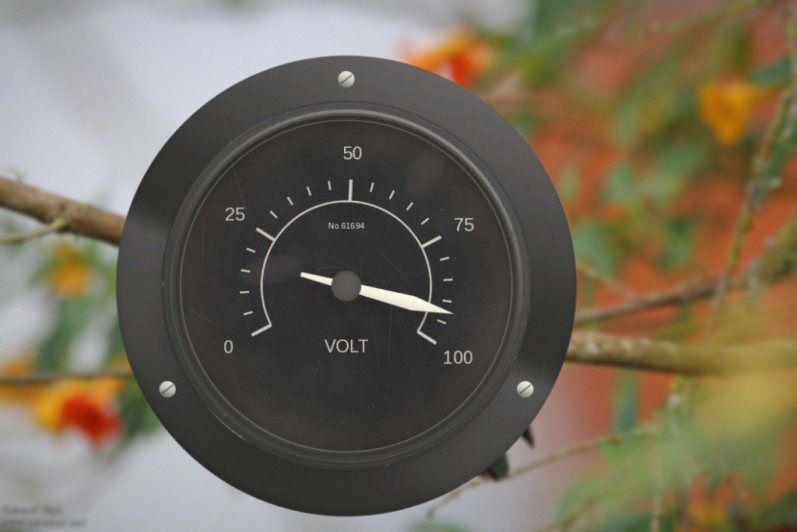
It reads {"value": 92.5, "unit": "V"}
